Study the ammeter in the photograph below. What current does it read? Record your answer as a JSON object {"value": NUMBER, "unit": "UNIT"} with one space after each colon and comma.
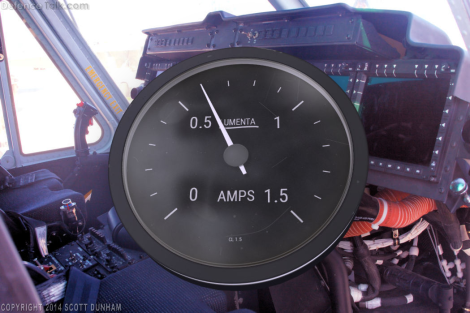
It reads {"value": 0.6, "unit": "A"}
